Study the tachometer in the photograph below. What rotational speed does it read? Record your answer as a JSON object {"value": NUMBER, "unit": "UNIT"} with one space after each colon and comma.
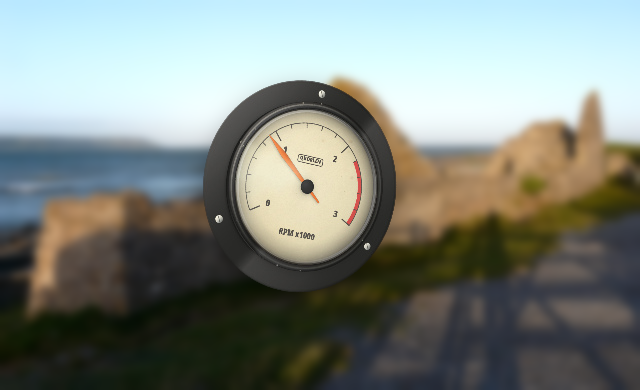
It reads {"value": 900, "unit": "rpm"}
